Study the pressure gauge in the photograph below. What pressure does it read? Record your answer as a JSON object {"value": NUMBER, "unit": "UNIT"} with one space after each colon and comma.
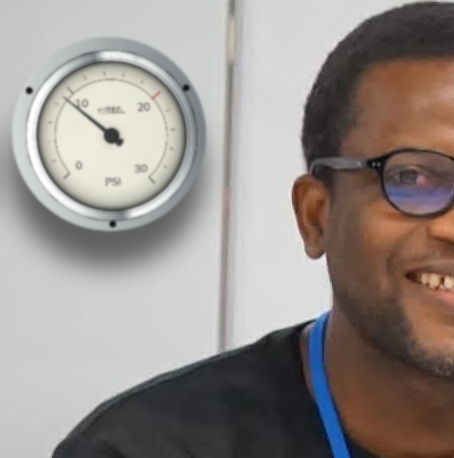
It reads {"value": 9, "unit": "psi"}
